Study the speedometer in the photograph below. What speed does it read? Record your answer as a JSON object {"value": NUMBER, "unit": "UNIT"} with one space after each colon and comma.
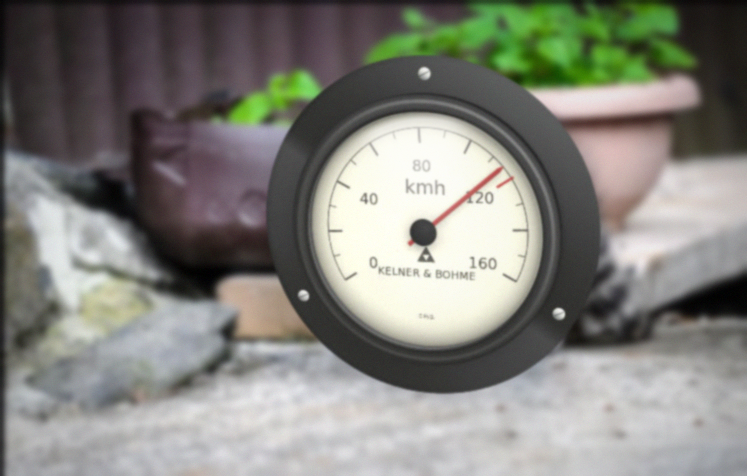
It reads {"value": 115, "unit": "km/h"}
